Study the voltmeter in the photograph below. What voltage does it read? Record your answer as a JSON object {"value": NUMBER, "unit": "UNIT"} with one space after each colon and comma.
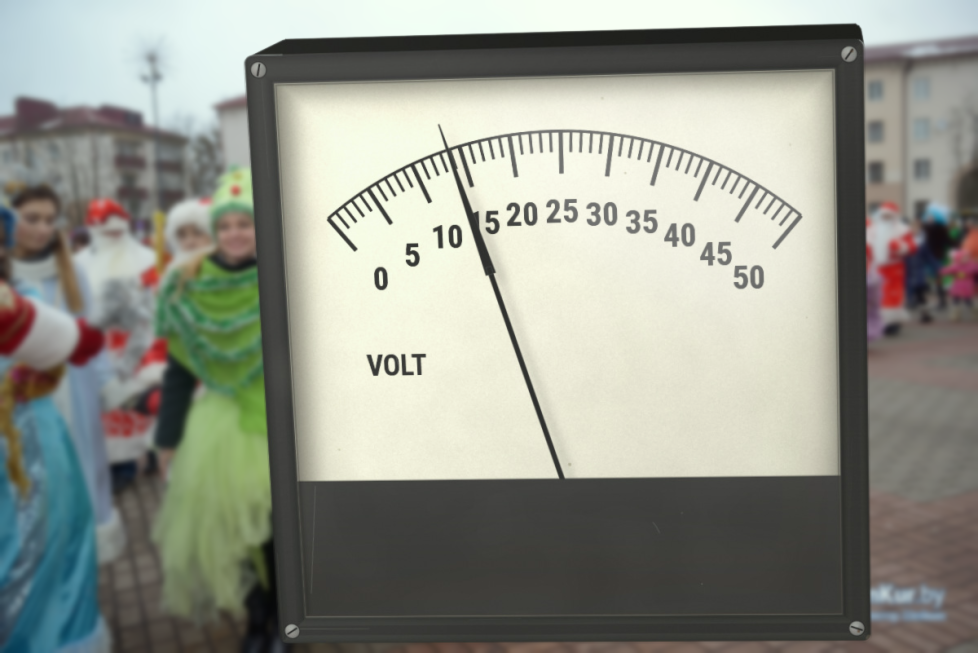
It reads {"value": 14, "unit": "V"}
